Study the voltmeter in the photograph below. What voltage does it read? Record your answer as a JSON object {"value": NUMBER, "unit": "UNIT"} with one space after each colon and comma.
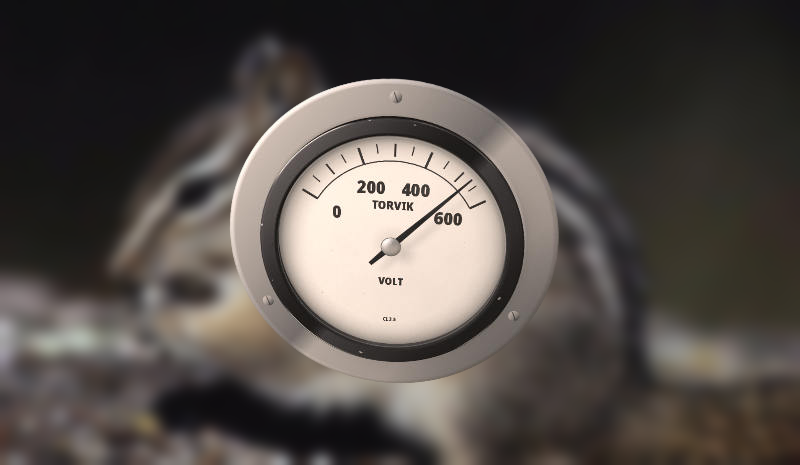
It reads {"value": 525, "unit": "V"}
